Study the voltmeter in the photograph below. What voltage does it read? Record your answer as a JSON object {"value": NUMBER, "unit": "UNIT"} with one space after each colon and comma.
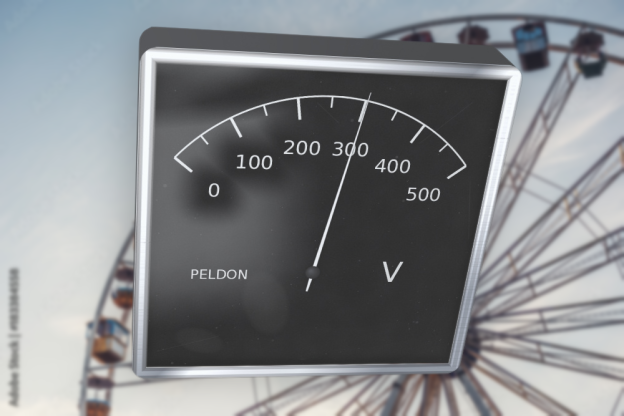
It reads {"value": 300, "unit": "V"}
